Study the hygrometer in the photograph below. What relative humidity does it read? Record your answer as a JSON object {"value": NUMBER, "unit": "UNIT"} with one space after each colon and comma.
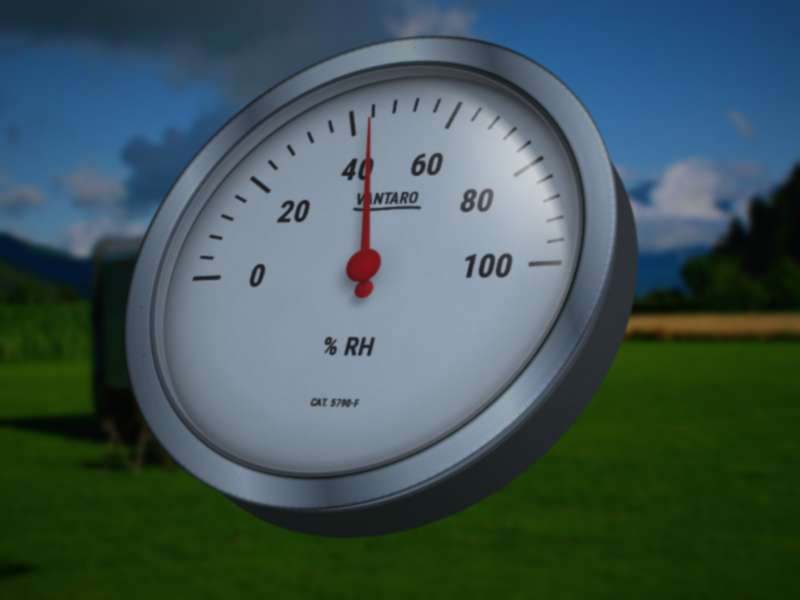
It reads {"value": 44, "unit": "%"}
